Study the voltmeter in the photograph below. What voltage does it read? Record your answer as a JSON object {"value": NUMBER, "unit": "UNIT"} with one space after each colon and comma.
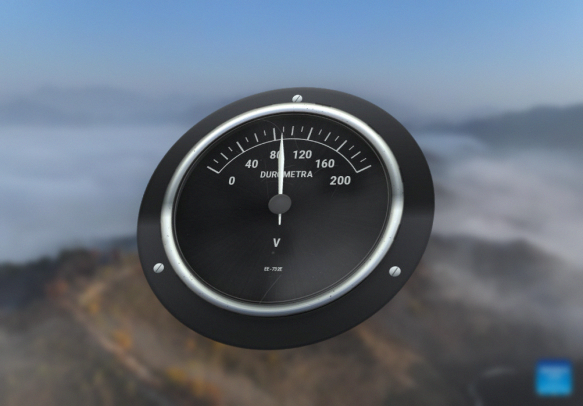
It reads {"value": 90, "unit": "V"}
